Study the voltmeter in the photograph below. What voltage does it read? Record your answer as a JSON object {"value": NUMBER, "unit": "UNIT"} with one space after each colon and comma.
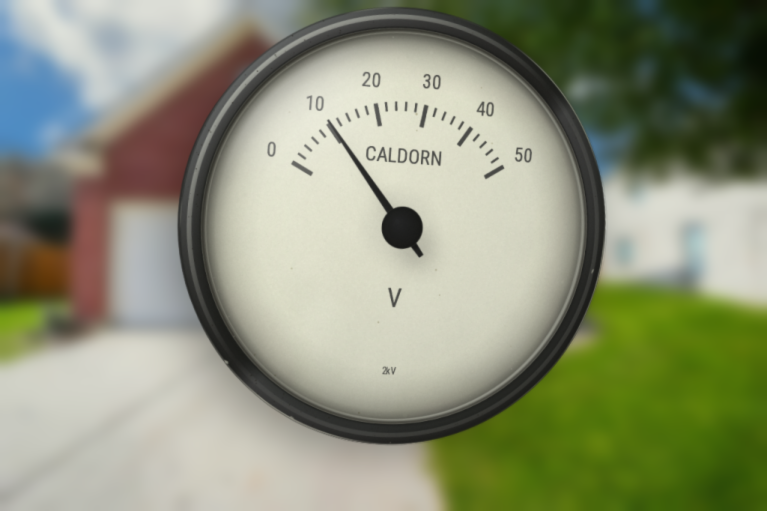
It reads {"value": 10, "unit": "V"}
